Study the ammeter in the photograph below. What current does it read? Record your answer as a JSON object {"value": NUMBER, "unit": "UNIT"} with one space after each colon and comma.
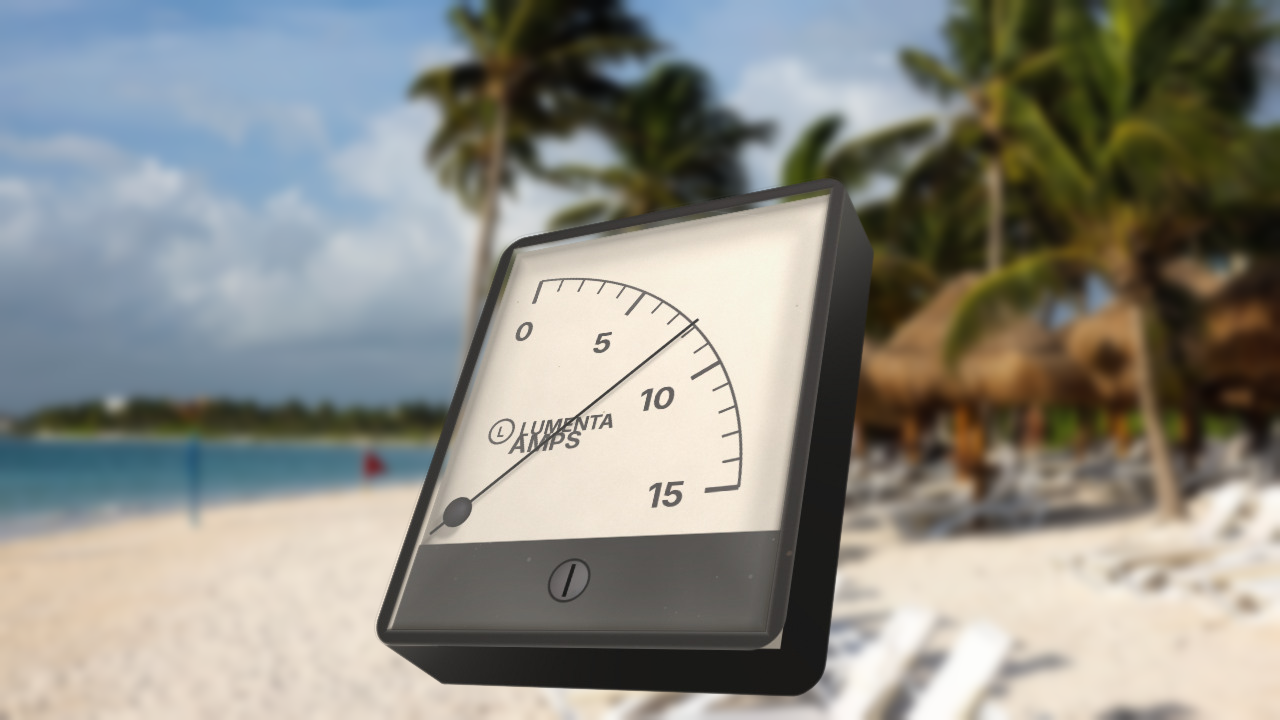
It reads {"value": 8, "unit": "A"}
